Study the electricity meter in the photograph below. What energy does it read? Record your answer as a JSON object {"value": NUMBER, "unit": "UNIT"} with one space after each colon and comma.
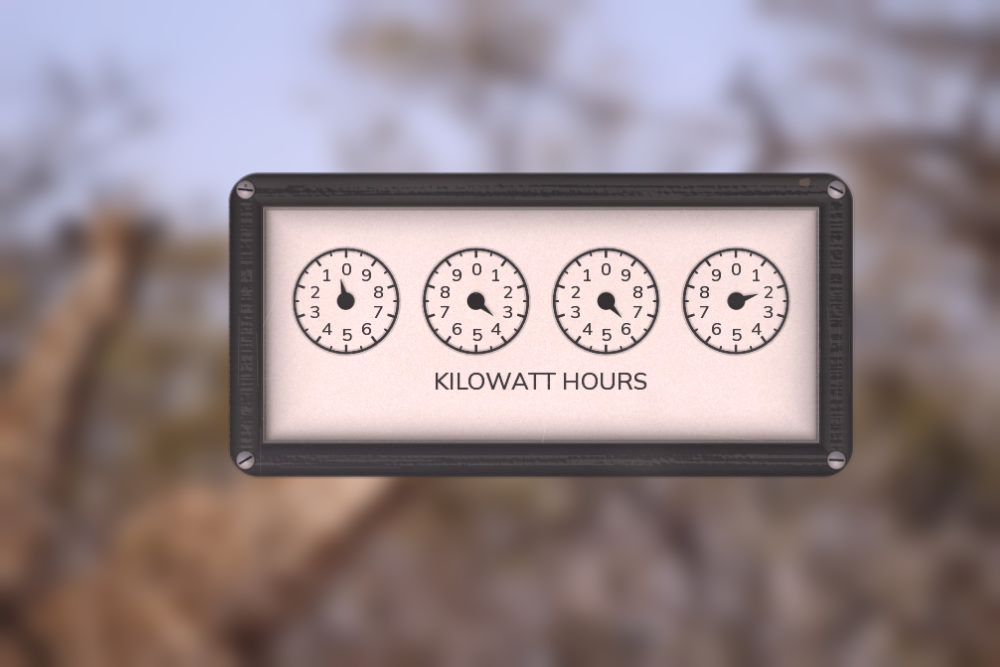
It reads {"value": 362, "unit": "kWh"}
